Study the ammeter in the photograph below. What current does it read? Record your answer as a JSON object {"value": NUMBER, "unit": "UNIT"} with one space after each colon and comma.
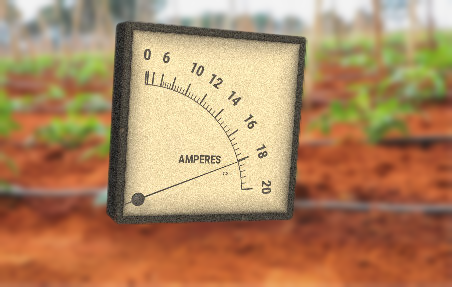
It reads {"value": 18, "unit": "A"}
